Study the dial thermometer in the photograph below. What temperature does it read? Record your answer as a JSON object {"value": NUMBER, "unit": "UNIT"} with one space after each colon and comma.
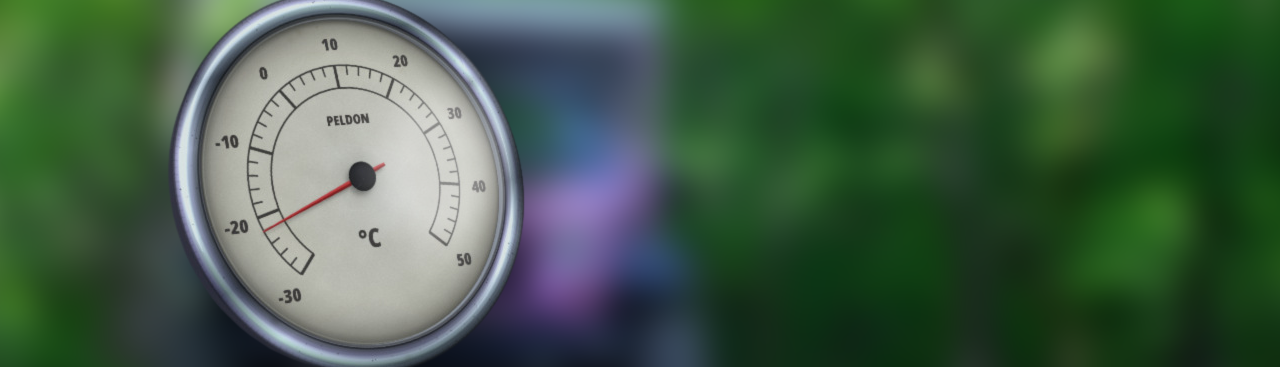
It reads {"value": -22, "unit": "°C"}
